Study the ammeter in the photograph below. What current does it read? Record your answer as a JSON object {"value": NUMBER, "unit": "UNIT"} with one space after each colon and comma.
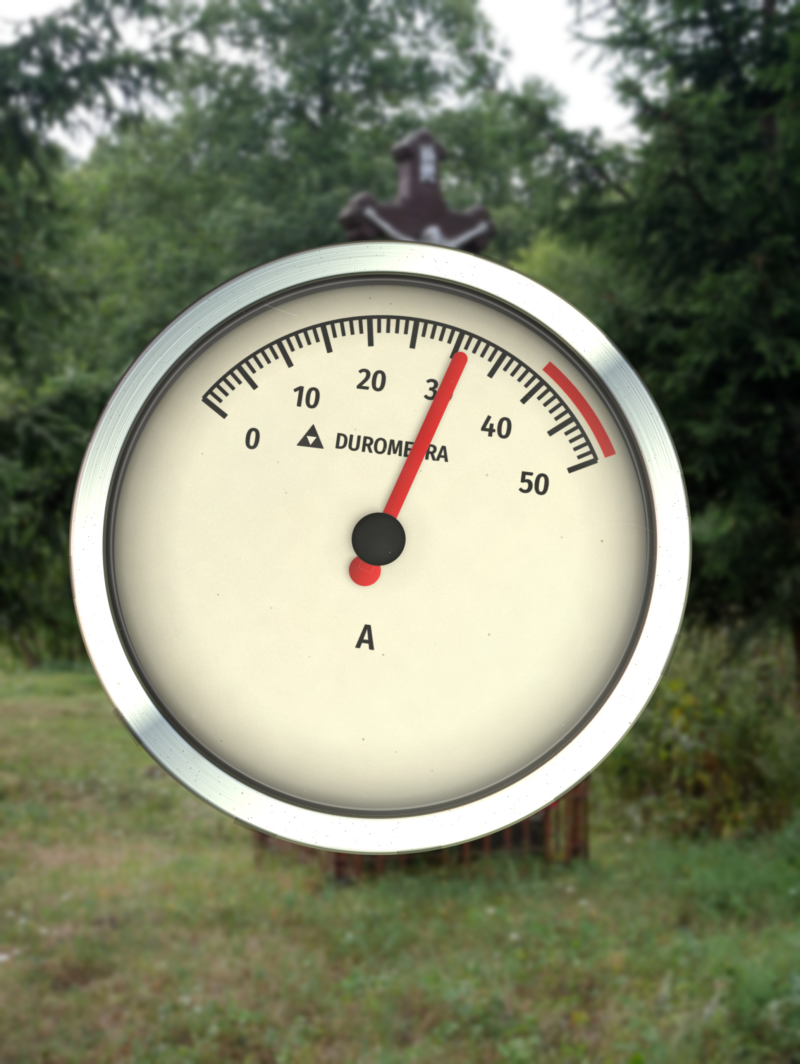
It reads {"value": 31, "unit": "A"}
